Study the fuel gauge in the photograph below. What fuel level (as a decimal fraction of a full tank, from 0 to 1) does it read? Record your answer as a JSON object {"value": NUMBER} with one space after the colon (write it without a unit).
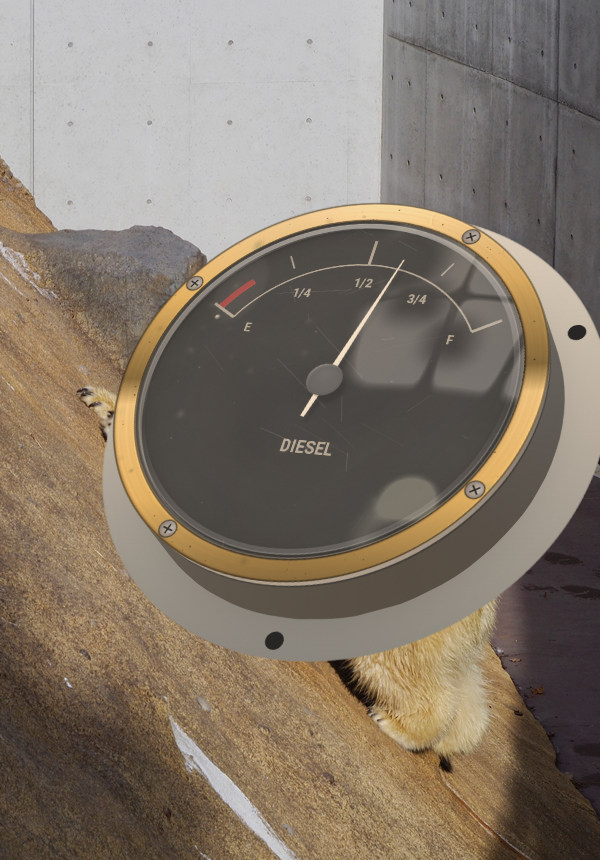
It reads {"value": 0.625}
